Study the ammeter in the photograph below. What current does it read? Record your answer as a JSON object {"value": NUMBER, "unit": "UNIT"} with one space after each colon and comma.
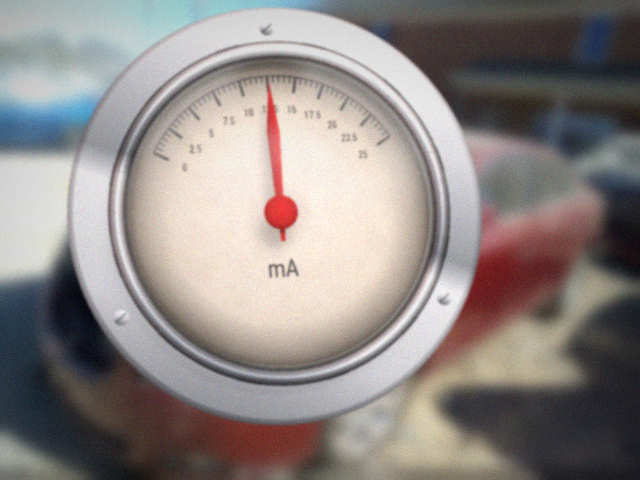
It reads {"value": 12.5, "unit": "mA"}
